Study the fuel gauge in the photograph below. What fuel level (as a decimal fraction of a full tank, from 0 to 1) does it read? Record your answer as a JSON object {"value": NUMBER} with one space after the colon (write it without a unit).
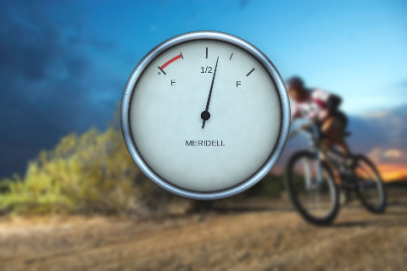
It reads {"value": 0.625}
